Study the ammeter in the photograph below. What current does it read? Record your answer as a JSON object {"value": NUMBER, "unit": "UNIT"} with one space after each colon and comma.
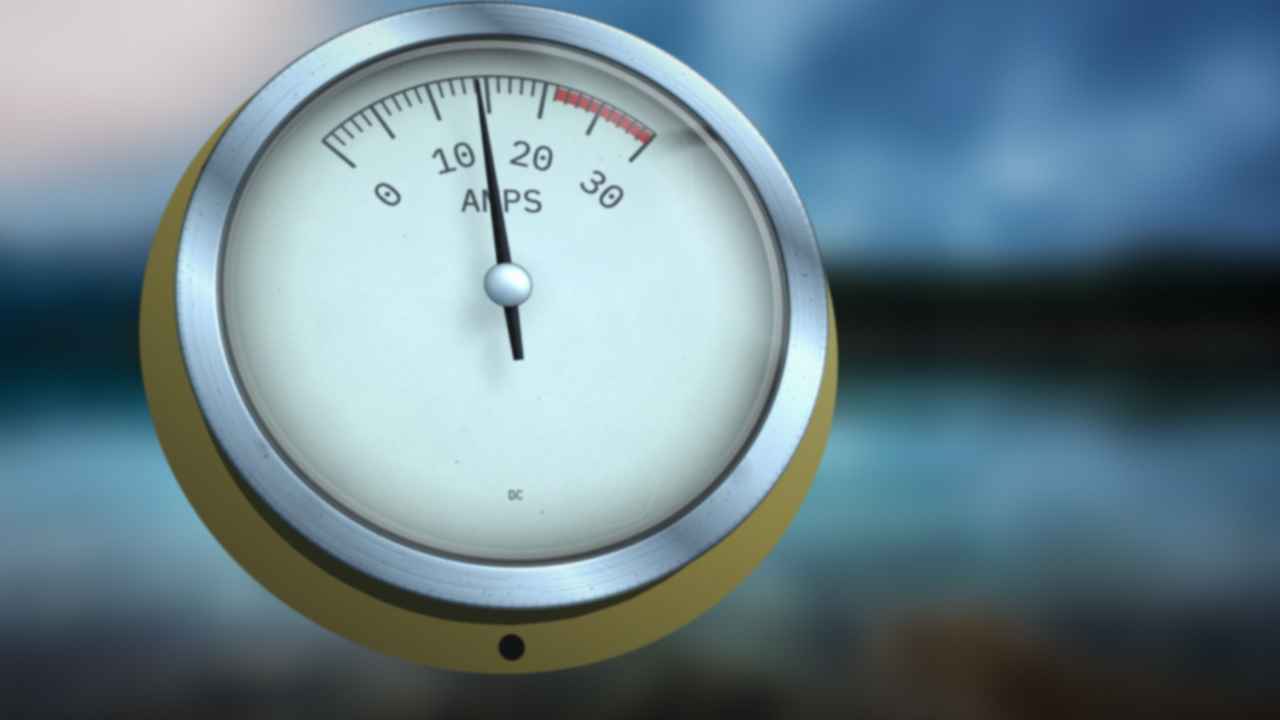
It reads {"value": 14, "unit": "A"}
